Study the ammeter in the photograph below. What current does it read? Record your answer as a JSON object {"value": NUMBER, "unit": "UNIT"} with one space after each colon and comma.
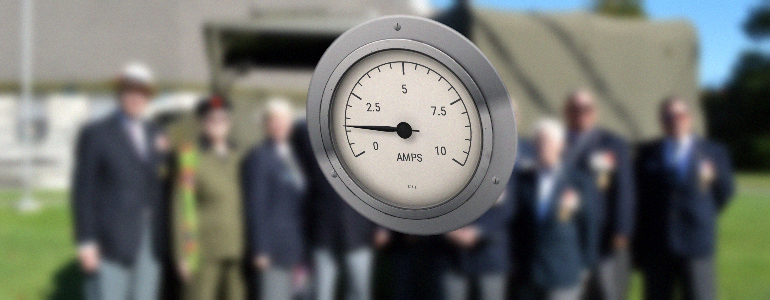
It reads {"value": 1.25, "unit": "A"}
